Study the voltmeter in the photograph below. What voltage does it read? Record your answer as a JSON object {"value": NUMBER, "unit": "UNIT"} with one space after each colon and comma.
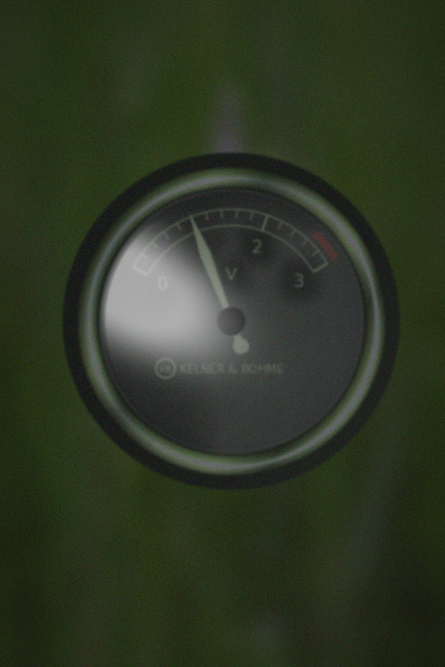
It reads {"value": 1, "unit": "V"}
